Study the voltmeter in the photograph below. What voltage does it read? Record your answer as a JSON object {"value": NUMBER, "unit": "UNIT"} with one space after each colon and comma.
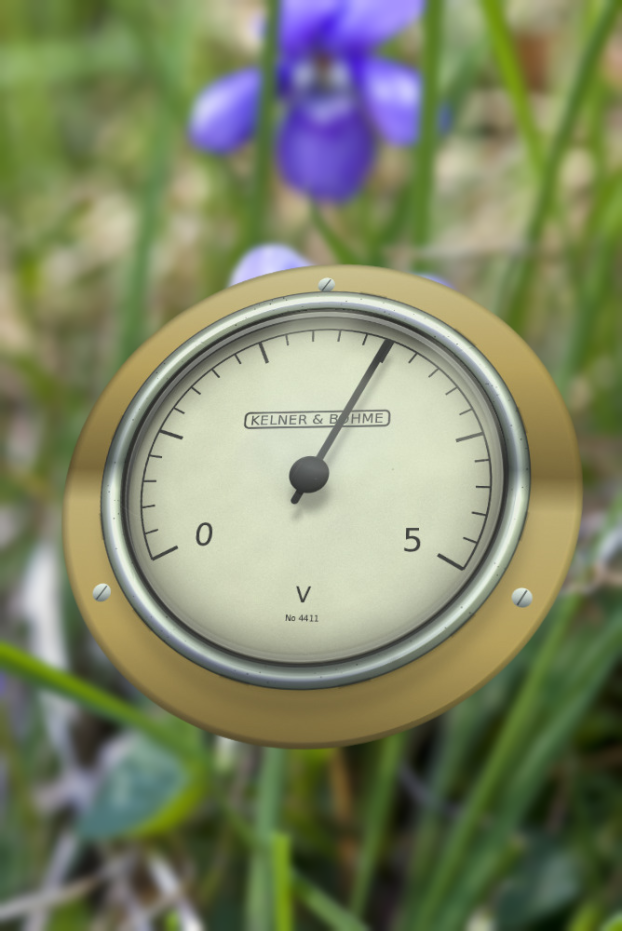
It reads {"value": 3, "unit": "V"}
